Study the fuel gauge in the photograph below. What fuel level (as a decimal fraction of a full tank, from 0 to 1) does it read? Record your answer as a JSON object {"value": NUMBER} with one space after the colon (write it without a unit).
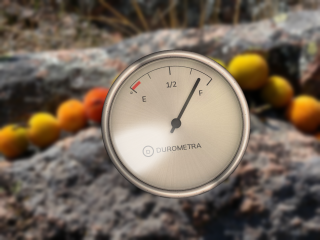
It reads {"value": 0.875}
